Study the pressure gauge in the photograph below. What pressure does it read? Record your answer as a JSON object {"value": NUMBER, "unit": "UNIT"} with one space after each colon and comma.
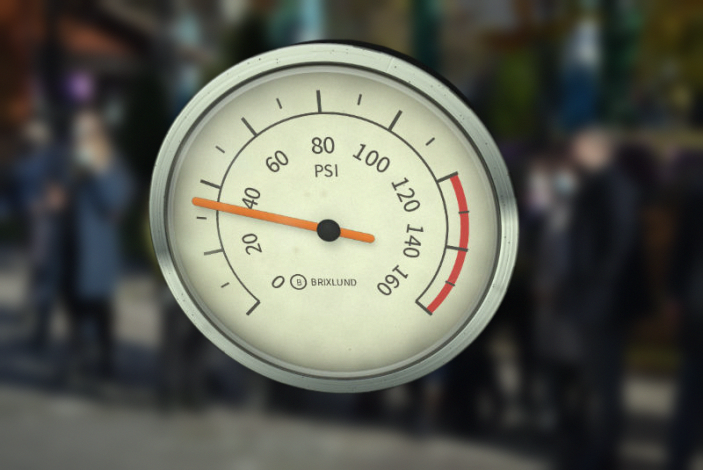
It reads {"value": 35, "unit": "psi"}
